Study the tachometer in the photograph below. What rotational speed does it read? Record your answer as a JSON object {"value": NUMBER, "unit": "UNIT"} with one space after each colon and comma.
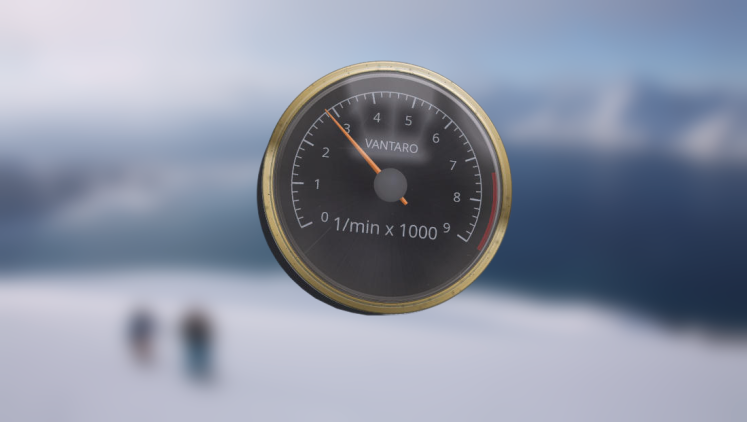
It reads {"value": 2800, "unit": "rpm"}
